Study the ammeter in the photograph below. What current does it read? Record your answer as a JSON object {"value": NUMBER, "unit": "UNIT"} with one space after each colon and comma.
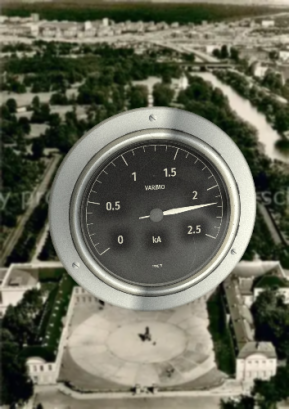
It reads {"value": 2.15, "unit": "kA"}
